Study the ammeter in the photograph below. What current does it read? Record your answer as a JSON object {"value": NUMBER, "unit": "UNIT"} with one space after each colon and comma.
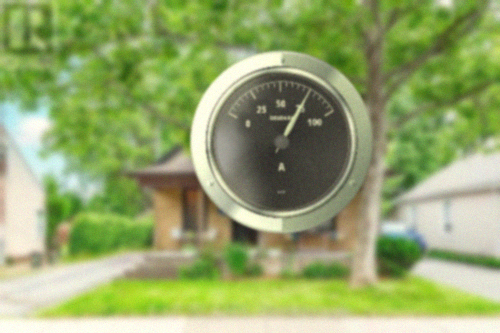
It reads {"value": 75, "unit": "A"}
